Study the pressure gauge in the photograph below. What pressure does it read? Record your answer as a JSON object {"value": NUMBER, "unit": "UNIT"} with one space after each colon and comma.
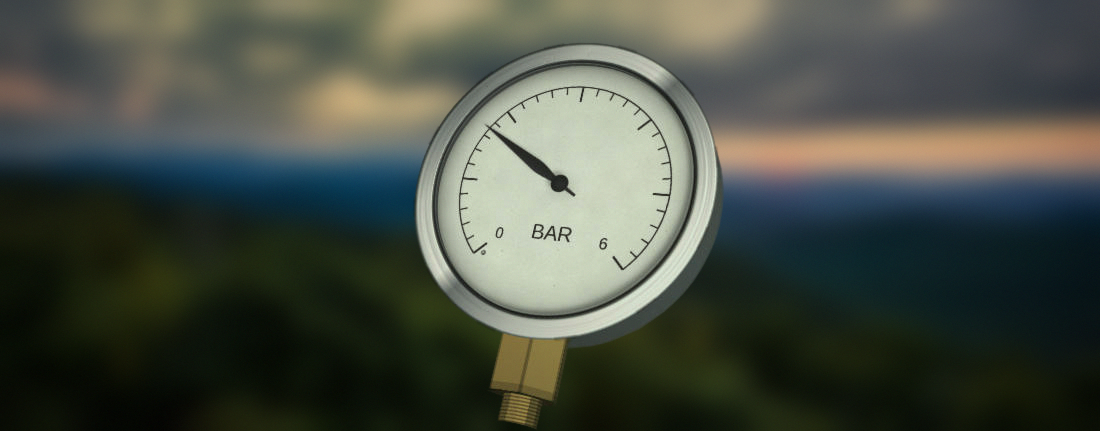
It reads {"value": 1.7, "unit": "bar"}
